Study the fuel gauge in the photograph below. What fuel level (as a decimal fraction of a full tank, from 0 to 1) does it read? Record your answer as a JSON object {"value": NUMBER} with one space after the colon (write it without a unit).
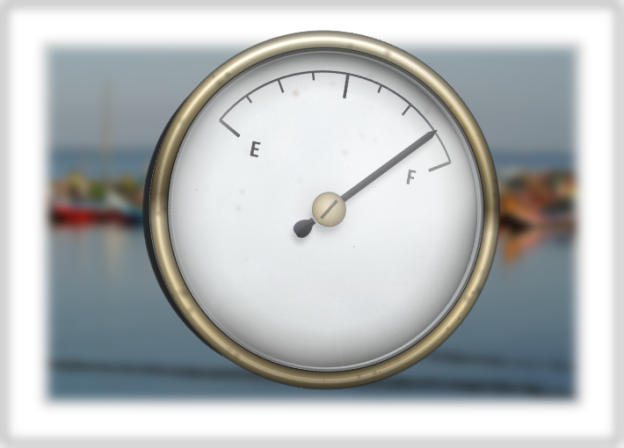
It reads {"value": 0.875}
